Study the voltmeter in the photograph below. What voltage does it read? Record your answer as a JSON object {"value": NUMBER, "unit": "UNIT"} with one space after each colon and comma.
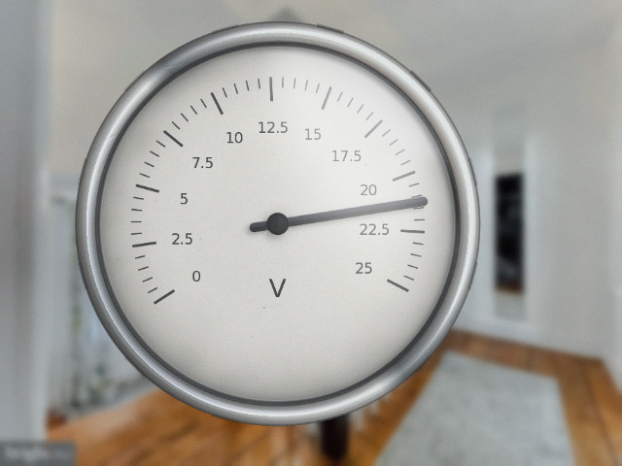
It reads {"value": 21.25, "unit": "V"}
